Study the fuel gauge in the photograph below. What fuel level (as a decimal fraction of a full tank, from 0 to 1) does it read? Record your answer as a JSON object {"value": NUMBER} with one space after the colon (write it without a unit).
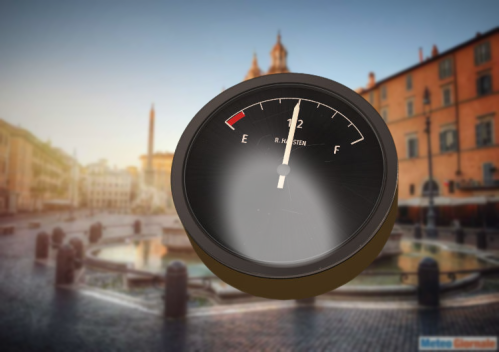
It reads {"value": 0.5}
